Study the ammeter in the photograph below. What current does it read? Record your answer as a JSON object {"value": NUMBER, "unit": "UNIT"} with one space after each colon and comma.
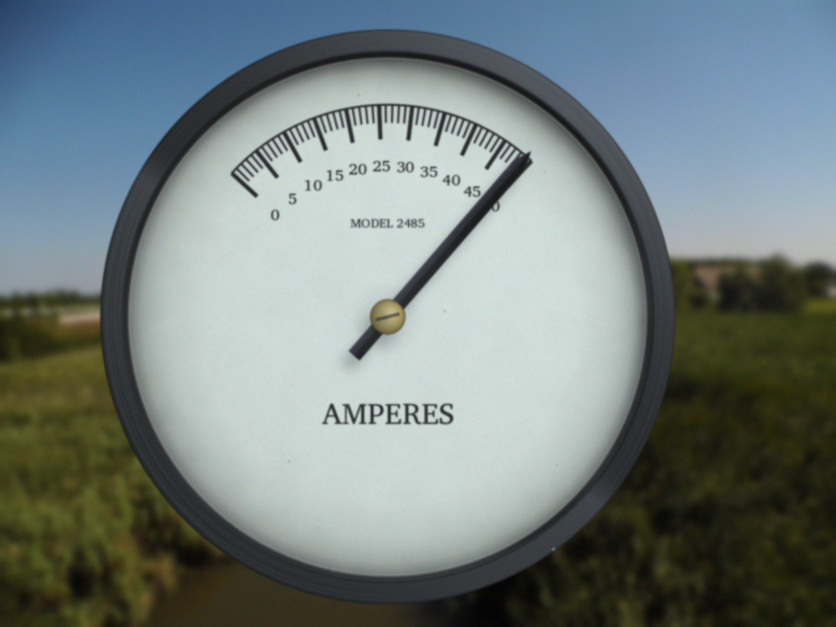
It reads {"value": 49, "unit": "A"}
